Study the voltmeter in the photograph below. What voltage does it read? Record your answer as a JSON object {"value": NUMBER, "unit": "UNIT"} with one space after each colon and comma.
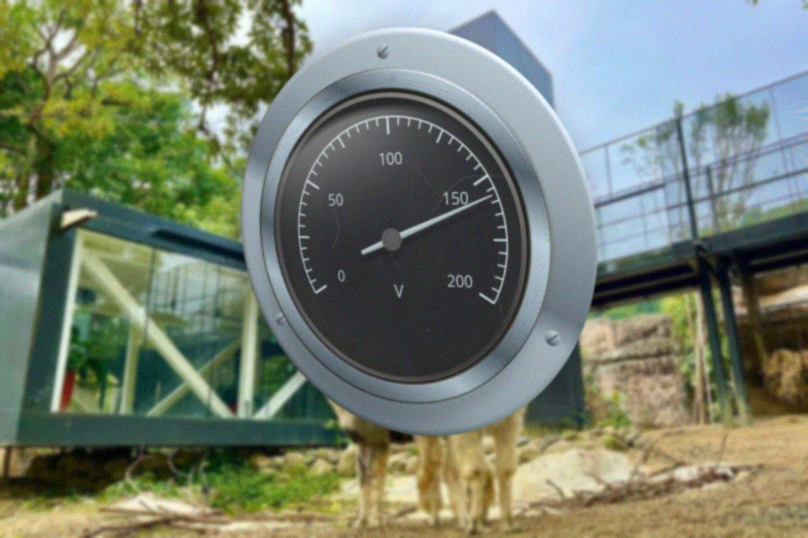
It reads {"value": 157.5, "unit": "V"}
